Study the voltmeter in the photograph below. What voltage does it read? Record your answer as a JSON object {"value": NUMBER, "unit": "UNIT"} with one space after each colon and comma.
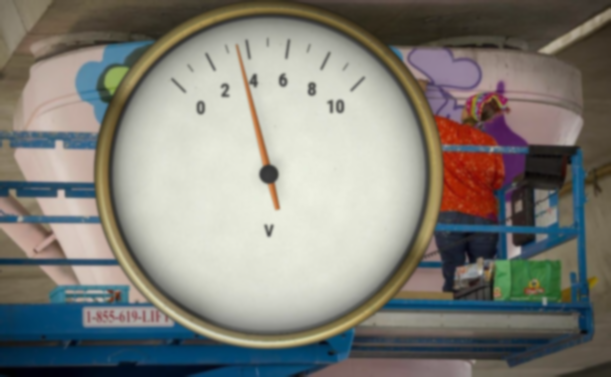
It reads {"value": 3.5, "unit": "V"}
